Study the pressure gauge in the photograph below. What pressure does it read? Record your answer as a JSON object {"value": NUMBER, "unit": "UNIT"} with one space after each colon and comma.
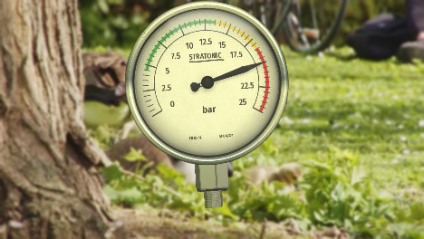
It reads {"value": 20, "unit": "bar"}
